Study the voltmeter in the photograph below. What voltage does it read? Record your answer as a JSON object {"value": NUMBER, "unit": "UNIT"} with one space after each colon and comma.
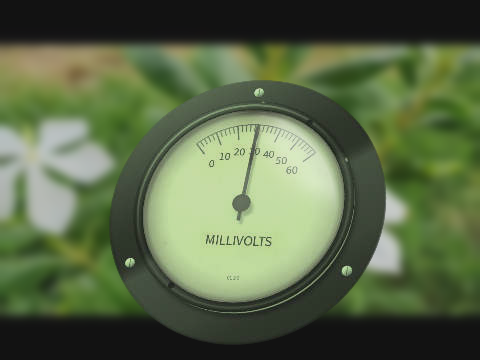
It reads {"value": 30, "unit": "mV"}
